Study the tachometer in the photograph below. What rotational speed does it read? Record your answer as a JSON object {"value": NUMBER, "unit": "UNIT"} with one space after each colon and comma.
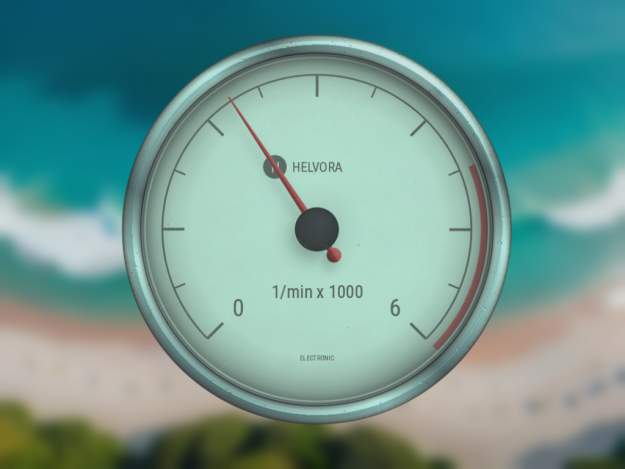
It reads {"value": 2250, "unit": "rpm"}
